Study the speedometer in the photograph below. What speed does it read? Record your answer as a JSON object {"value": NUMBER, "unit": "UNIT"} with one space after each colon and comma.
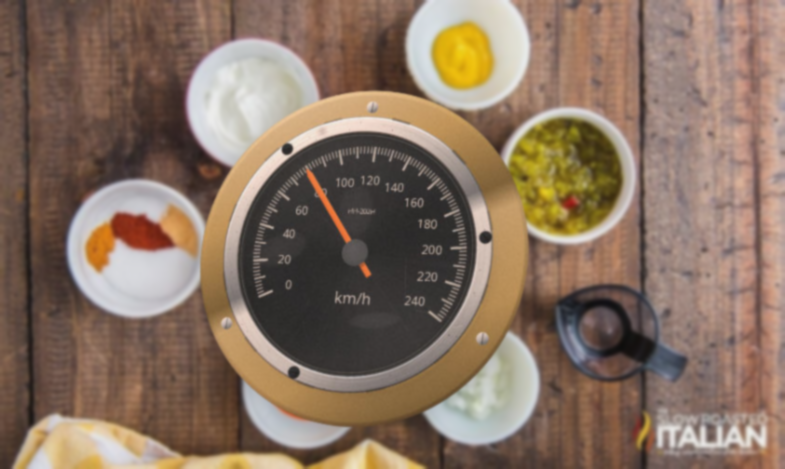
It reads {"value": 80, "unit": "km/h"}
